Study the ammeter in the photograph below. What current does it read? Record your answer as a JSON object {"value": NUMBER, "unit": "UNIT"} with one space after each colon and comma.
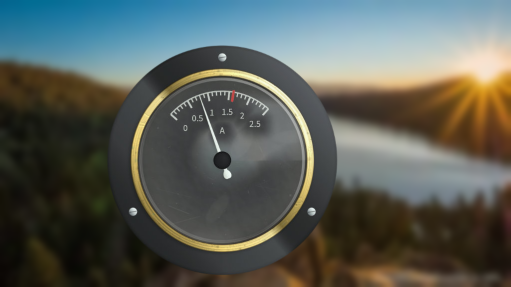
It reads {"value": 0.8, "unit": "A"}
